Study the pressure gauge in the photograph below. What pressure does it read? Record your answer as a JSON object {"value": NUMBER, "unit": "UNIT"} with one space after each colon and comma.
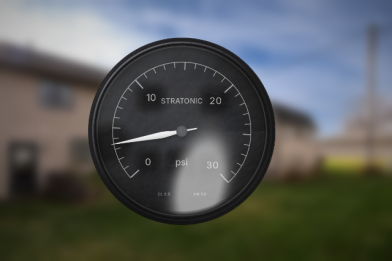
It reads {"value": 3.5, "unit": "psi"}
